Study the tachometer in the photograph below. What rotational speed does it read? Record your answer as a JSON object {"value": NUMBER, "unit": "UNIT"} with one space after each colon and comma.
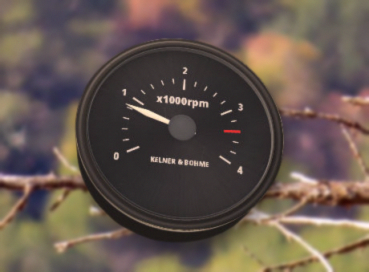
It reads {"value": 800, "unit": "rpm"}
